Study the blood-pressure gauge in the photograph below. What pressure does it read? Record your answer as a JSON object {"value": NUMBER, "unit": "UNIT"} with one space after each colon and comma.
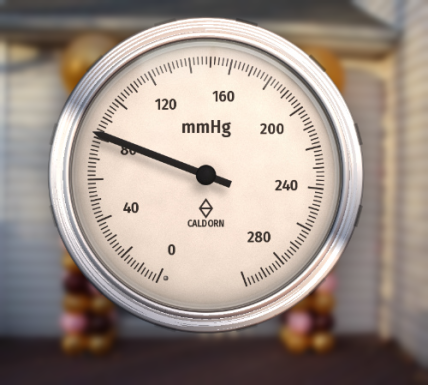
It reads {"value": 82, "unit": "mmHg"}
